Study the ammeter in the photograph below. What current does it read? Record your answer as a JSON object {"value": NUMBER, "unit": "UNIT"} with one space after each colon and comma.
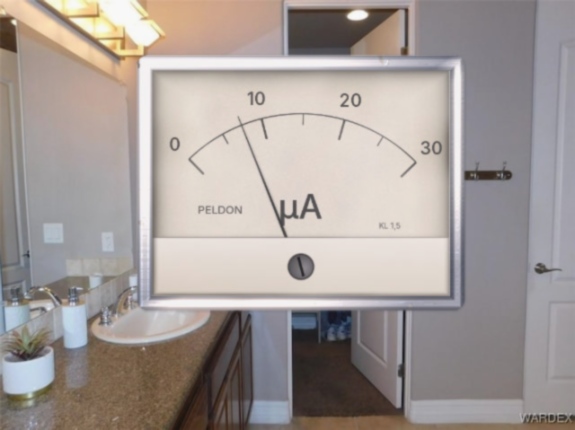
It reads {"value": 7.5, "unit": "µA"}
